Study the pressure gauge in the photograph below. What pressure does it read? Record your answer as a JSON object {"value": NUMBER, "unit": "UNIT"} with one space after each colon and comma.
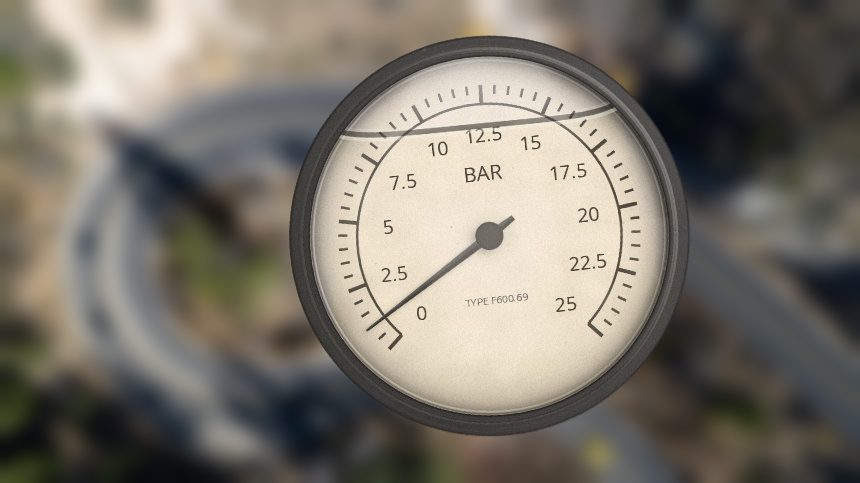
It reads {"value": 1, "unit": "bar"}
